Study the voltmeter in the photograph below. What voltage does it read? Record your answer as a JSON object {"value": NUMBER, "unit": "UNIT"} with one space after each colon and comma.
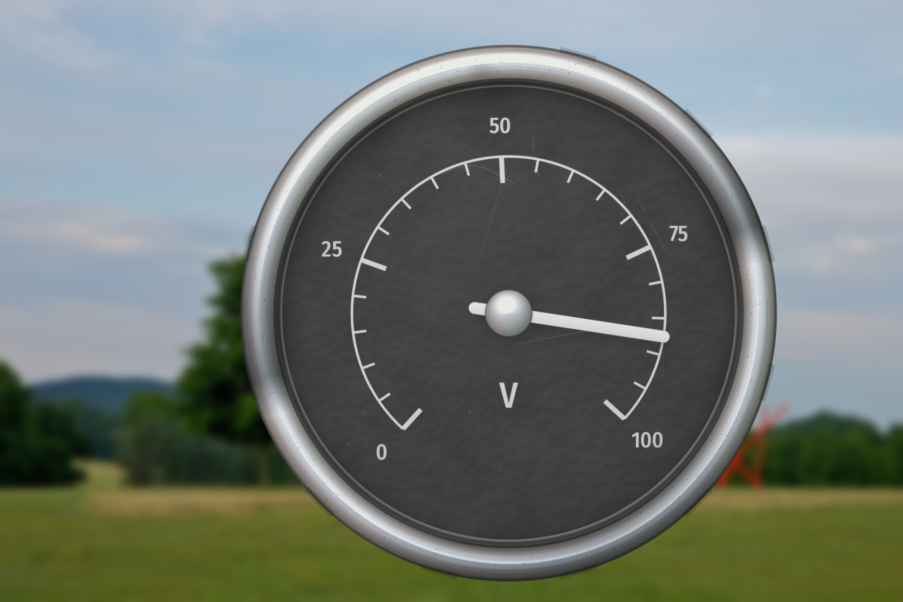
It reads {"value": 87.5, "unit": "V"}
